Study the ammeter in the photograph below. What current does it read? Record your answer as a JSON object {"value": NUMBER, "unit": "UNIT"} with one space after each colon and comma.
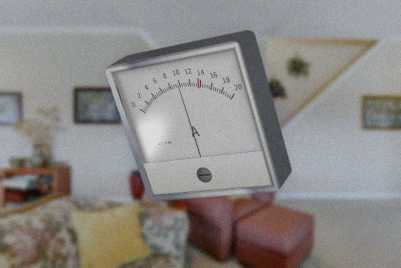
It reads {"value": 10, "unit": "A"}
